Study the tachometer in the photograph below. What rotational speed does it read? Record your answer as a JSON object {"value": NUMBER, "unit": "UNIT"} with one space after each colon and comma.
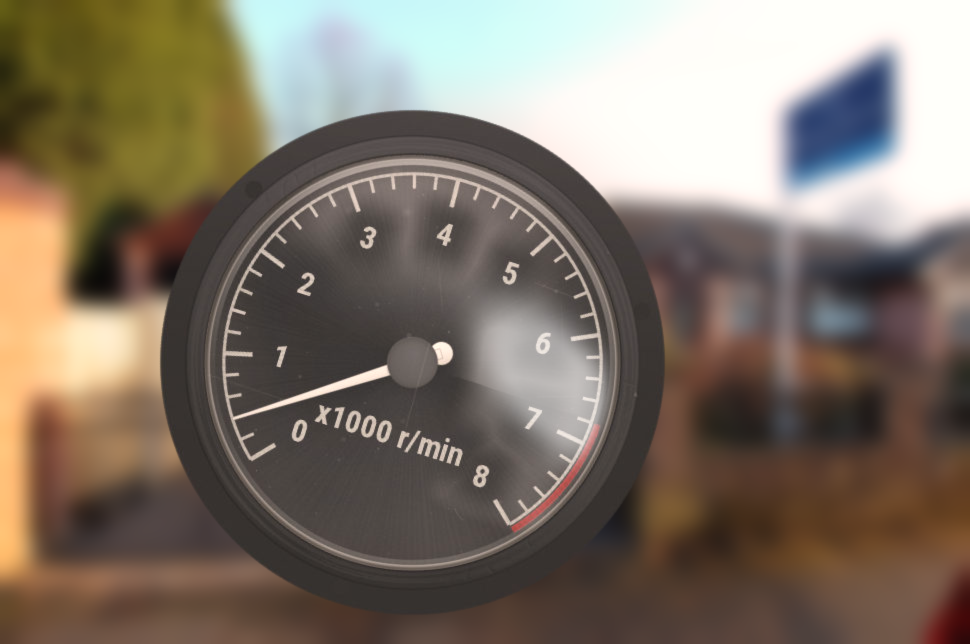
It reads {"value": 400, "unit": "rpm"}
